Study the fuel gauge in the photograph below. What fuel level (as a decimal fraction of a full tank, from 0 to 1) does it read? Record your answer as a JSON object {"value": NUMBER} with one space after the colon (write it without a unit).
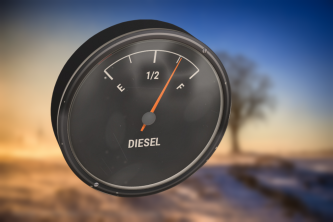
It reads {"value": 0.75}
